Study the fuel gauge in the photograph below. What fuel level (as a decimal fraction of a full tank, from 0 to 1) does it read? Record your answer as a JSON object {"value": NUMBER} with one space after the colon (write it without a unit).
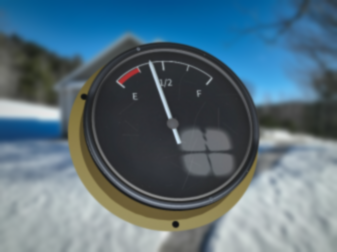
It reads {"value": 0.375}
